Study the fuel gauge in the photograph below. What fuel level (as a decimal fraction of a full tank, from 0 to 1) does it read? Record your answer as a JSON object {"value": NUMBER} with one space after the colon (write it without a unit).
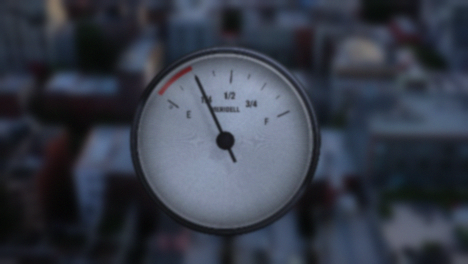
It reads {"value": 0.25}
